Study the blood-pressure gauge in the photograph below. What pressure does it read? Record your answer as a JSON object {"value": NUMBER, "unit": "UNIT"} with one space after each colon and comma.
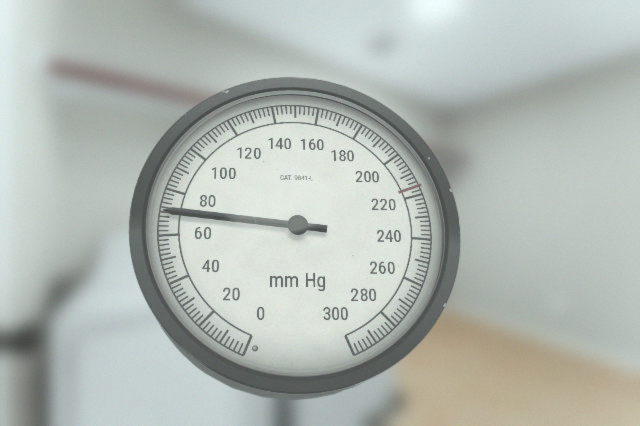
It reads {"value": 70, "unit": "mmHg"}
